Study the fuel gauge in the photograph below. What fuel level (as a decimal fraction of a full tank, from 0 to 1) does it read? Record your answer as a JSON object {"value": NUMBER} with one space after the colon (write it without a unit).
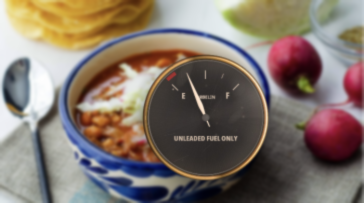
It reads {"value": 0.25}
